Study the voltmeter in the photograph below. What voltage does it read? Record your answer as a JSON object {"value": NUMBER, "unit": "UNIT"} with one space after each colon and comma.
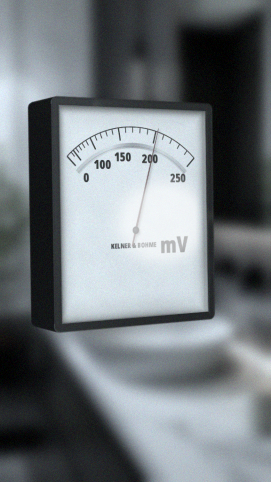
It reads {"value": 200, "unit": "mV"}
